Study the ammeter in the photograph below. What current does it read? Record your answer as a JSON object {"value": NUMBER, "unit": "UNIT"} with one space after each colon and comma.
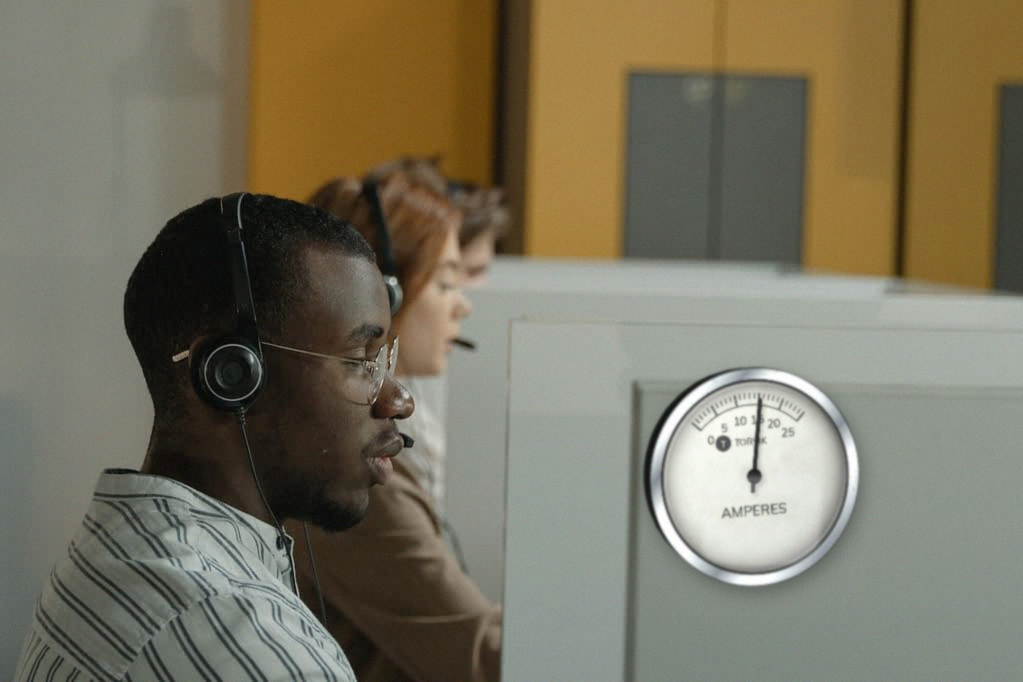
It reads {"value": 15, "unit": "A"}
